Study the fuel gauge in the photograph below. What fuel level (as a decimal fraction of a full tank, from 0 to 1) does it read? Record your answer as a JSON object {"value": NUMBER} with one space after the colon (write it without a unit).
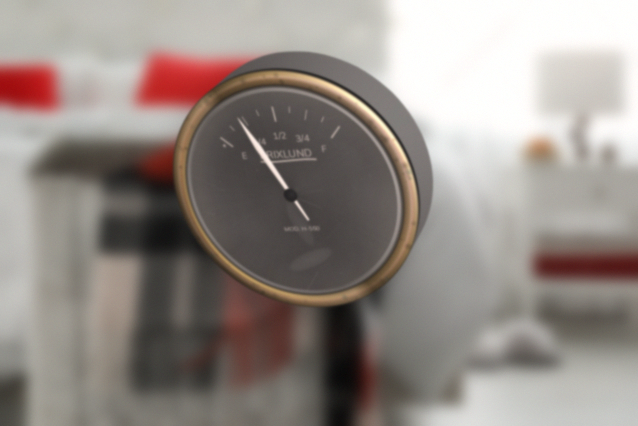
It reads {"value": 0.25}
